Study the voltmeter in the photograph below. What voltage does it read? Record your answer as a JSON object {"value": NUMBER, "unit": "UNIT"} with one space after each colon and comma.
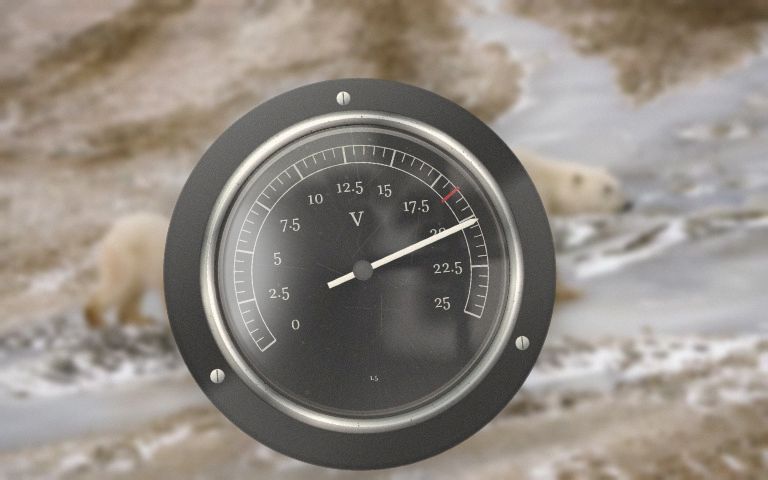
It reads {"value": 20.25, "unit": "V"}
